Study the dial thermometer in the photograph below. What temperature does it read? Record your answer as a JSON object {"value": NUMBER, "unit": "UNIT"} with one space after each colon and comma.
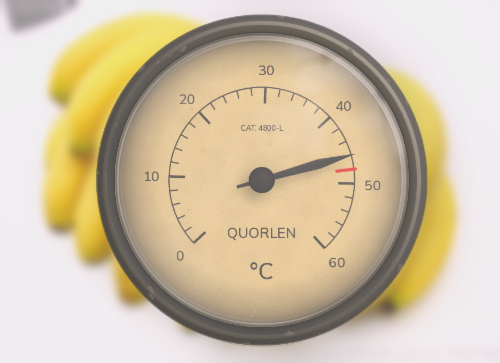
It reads {"value": 46, "unit": "°C"}
